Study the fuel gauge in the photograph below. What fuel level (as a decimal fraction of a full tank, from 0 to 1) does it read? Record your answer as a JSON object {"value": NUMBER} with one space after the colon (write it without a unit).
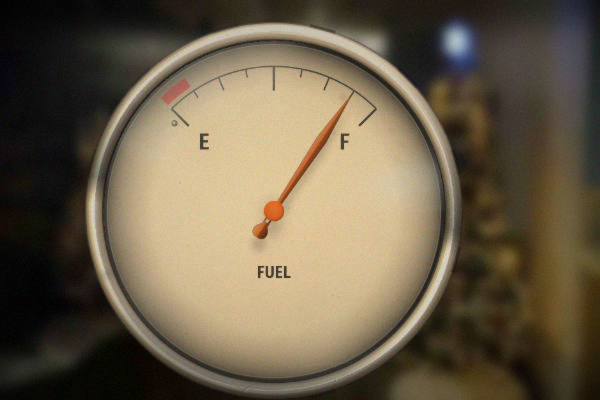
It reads {"value": 0.875}
